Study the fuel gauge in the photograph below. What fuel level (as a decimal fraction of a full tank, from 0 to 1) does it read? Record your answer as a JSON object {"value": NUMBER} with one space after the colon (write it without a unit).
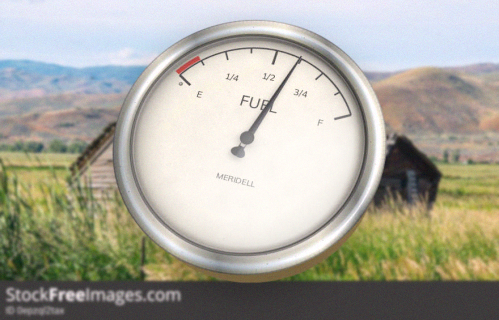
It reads {"value": 0.625}
